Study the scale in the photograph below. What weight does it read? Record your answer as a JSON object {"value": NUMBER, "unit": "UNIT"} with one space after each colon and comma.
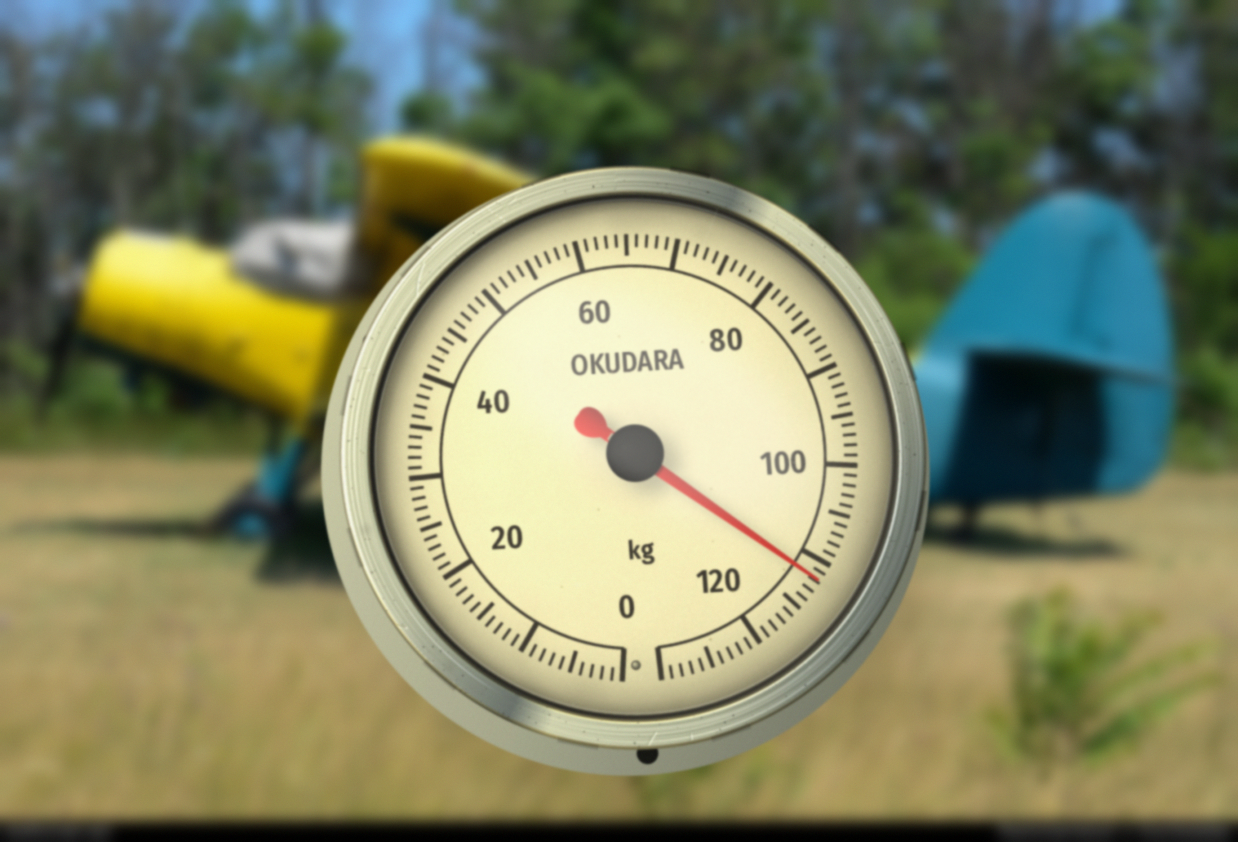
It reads {"value": 112, "unit": "kg"}
